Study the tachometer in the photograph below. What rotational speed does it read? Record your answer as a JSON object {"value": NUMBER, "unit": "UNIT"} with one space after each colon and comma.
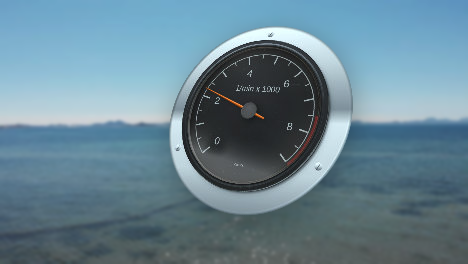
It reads {"value": 2250, "unit": "rpm"}
